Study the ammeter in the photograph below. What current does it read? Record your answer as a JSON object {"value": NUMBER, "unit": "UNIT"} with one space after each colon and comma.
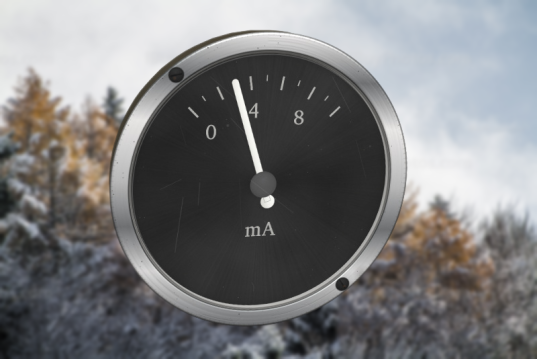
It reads {"value": 3, "unit": "mA"}
